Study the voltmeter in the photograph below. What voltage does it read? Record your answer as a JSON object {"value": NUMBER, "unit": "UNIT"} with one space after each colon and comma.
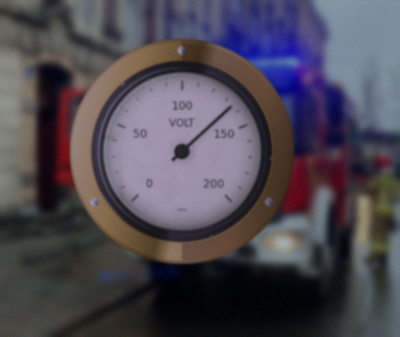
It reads {"value": 135, "unit": "V"}
